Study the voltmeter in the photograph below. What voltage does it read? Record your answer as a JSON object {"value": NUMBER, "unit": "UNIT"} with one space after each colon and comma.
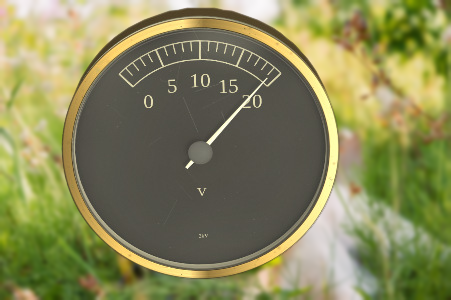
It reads {"value": 19, "unit": "V"}
